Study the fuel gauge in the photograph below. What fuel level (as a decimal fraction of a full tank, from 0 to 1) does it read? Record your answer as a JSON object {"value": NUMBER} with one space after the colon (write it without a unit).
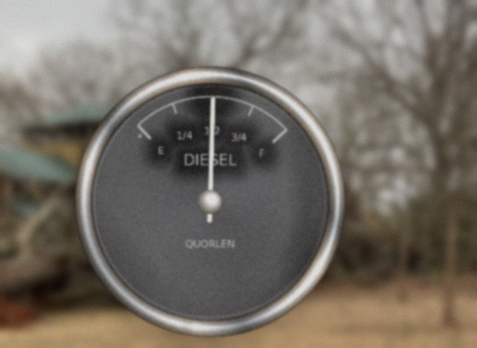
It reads {"value": 0.5}
